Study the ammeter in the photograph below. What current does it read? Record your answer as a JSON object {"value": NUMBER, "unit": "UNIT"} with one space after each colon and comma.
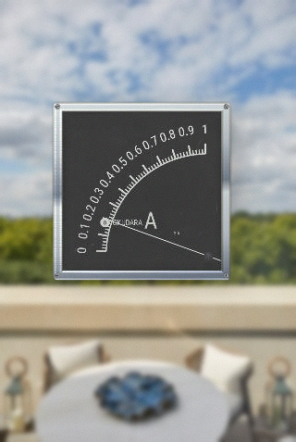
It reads {"value": 0.2, "unit": "A"}
